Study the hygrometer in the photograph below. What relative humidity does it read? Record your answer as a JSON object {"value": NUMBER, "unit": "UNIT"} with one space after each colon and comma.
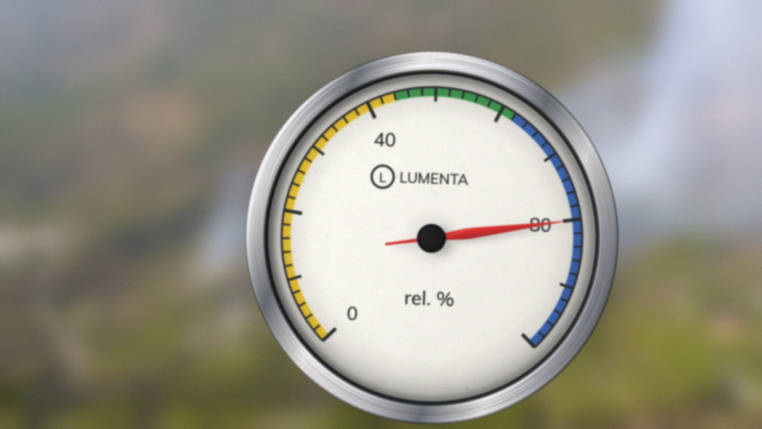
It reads {"value": 80, "unit": "%"}
